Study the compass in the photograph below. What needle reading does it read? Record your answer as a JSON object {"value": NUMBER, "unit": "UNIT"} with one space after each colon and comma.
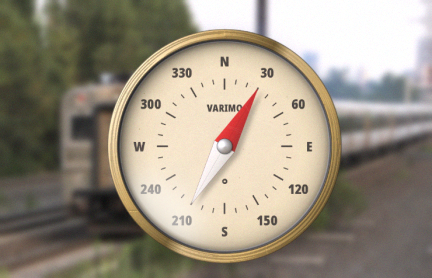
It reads {"value": 30, "unit": "°"}
